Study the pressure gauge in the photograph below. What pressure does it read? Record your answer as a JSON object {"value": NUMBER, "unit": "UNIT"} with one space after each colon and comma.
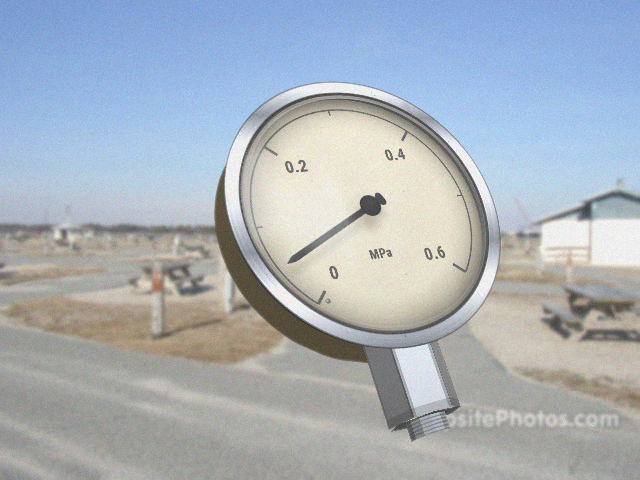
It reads {"value": 0.05, "unit": "MPa"}
